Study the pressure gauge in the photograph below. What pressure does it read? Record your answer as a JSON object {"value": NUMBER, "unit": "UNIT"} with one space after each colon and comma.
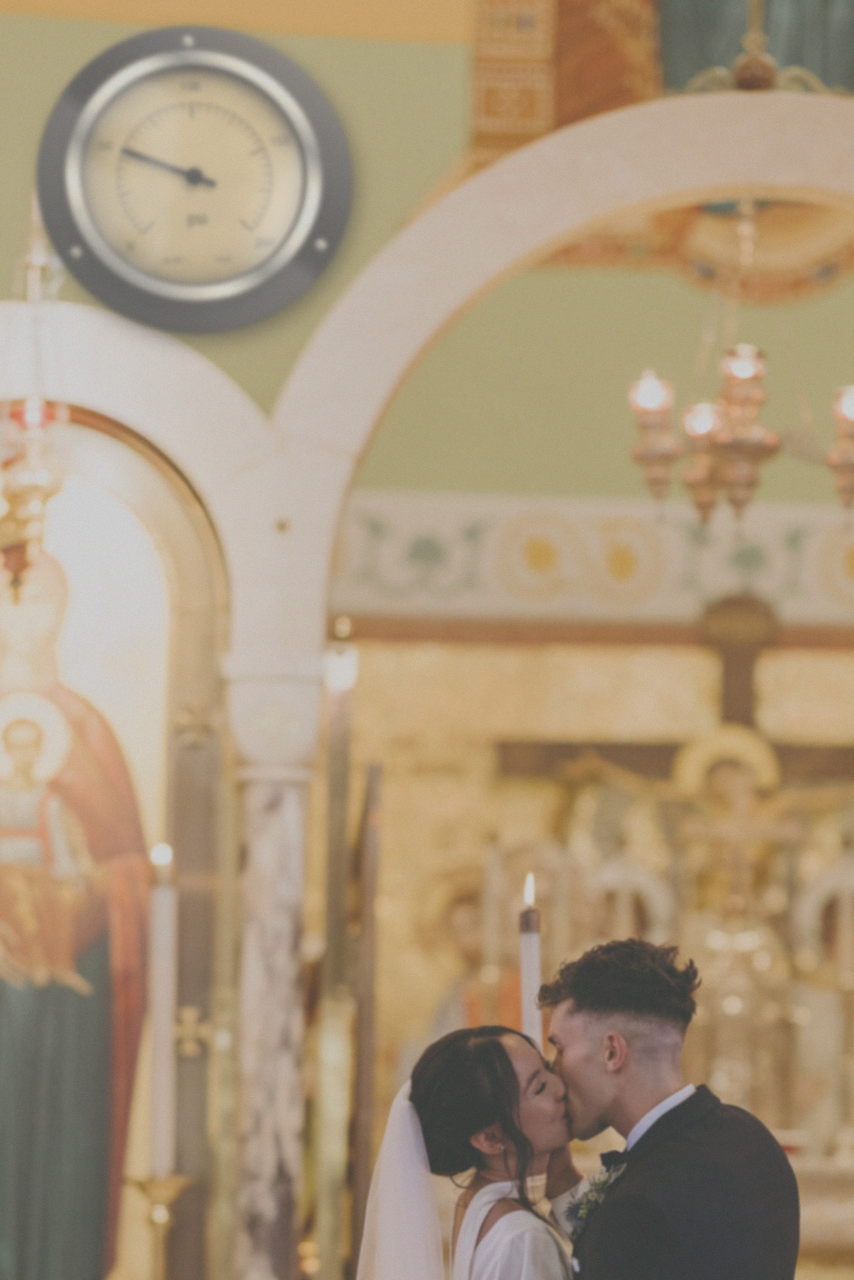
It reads {"value": 50, "unit": "psi"}
